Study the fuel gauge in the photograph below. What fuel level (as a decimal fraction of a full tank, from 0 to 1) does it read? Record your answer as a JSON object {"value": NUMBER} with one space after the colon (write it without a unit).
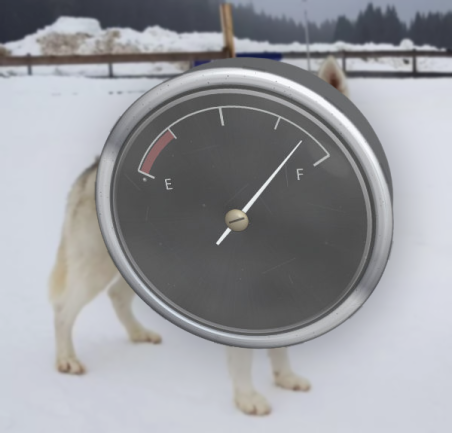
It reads {"value": 0.875}
